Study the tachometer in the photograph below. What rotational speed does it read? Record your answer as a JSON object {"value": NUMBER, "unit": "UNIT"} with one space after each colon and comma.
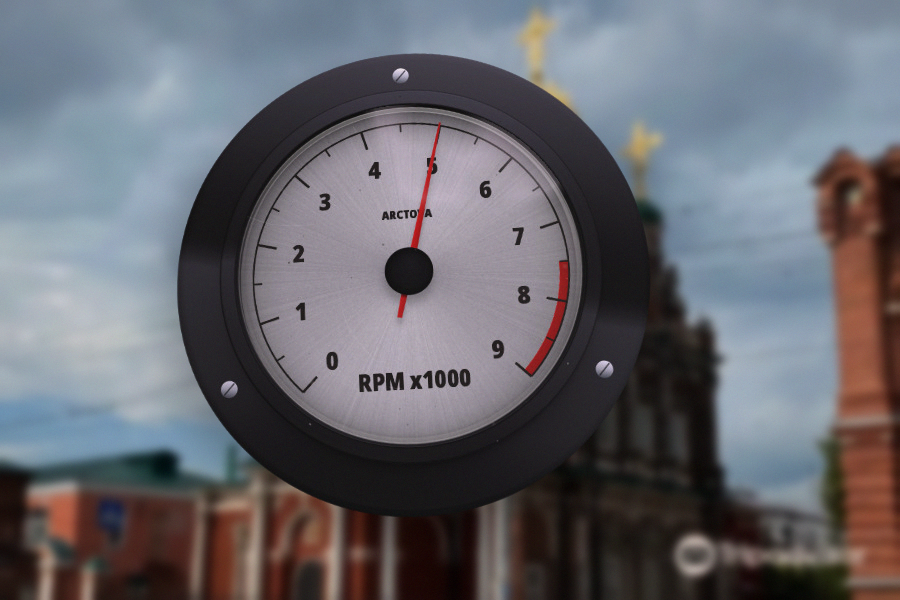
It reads {"value": 5000, "unit": "rpm"}
